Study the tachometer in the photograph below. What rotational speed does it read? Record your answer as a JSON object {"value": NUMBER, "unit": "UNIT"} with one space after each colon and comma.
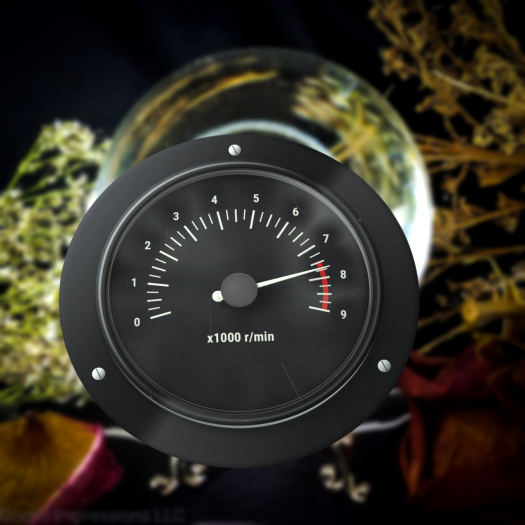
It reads {"value": 7750, "unit": "rpm"}
